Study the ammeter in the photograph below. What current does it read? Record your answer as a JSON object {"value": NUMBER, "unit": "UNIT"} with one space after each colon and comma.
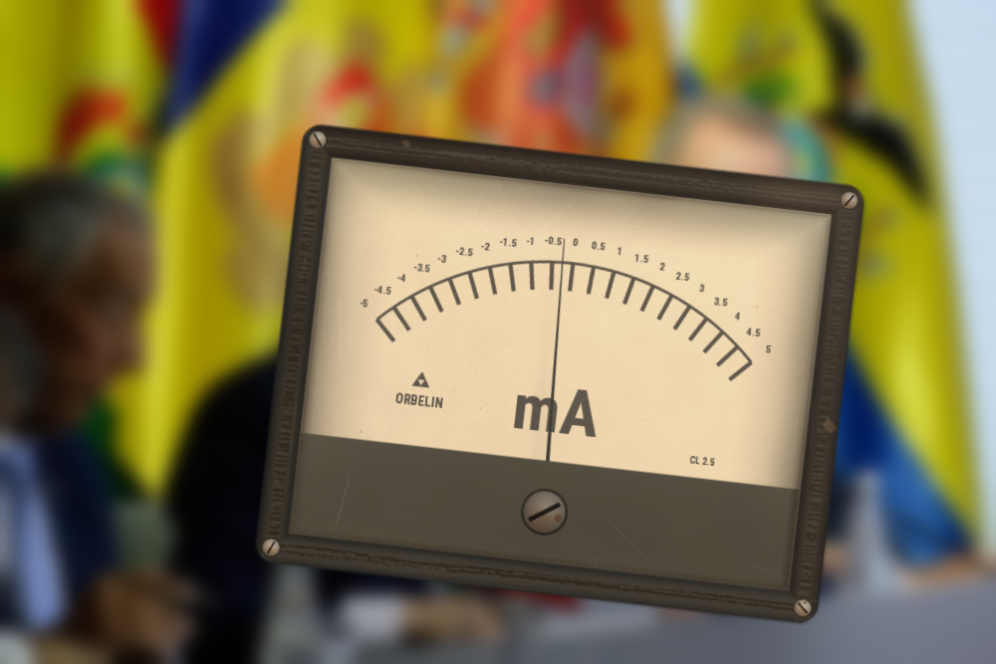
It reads {"value": -0.25, "unit": "mA"}
